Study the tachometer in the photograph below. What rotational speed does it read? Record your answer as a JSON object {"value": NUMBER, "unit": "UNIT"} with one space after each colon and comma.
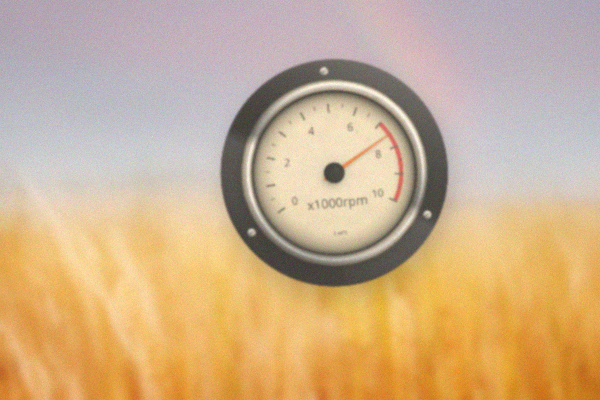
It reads {"value": 7500, "unit": "rpm"}
